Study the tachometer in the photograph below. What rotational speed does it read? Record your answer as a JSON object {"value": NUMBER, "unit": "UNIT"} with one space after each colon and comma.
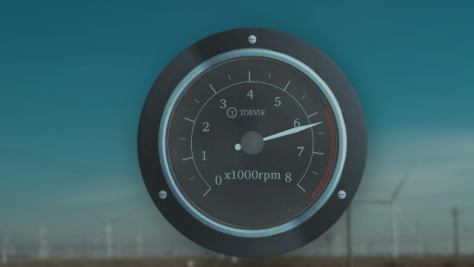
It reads {"value": 6250, "unit": "rpm"}
